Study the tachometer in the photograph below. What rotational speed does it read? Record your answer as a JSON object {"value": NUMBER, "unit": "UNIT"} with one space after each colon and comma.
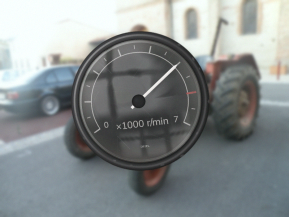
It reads {"value": 5000, "unit": "rpm"}
